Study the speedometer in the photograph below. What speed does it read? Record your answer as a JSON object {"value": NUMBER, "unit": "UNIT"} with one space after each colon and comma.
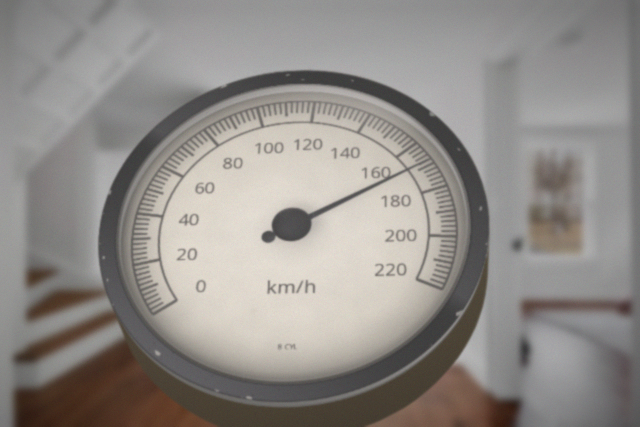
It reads {"value": 170, "unit": "km/h"}
